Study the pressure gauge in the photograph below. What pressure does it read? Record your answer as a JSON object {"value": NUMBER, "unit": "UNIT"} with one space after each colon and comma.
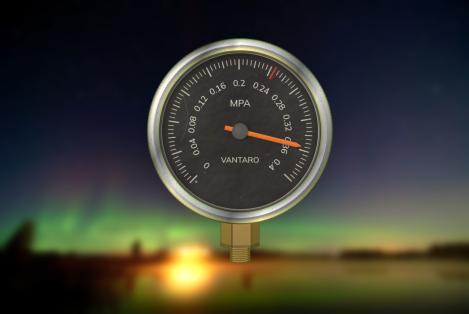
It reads {"value": 0.355, "unit": "MPa"}
